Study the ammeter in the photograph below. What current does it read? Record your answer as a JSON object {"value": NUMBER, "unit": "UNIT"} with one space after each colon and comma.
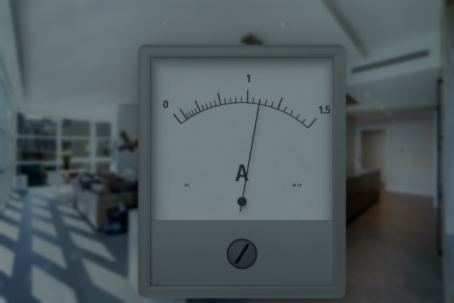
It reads {"value": 1.1, "unit": "A"}
